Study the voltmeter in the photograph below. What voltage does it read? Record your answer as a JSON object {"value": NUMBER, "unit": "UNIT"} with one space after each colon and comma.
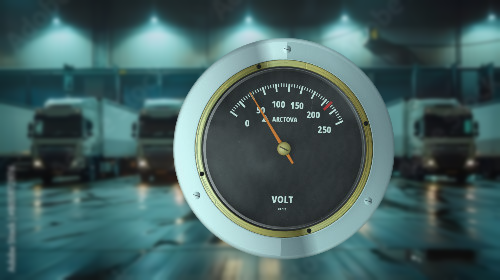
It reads {"value": 50, "unit": "V"}
